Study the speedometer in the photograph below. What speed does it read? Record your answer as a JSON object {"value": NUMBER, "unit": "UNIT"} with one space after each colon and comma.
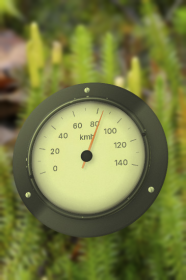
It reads {"value": 85, "unit": "km/h"}
